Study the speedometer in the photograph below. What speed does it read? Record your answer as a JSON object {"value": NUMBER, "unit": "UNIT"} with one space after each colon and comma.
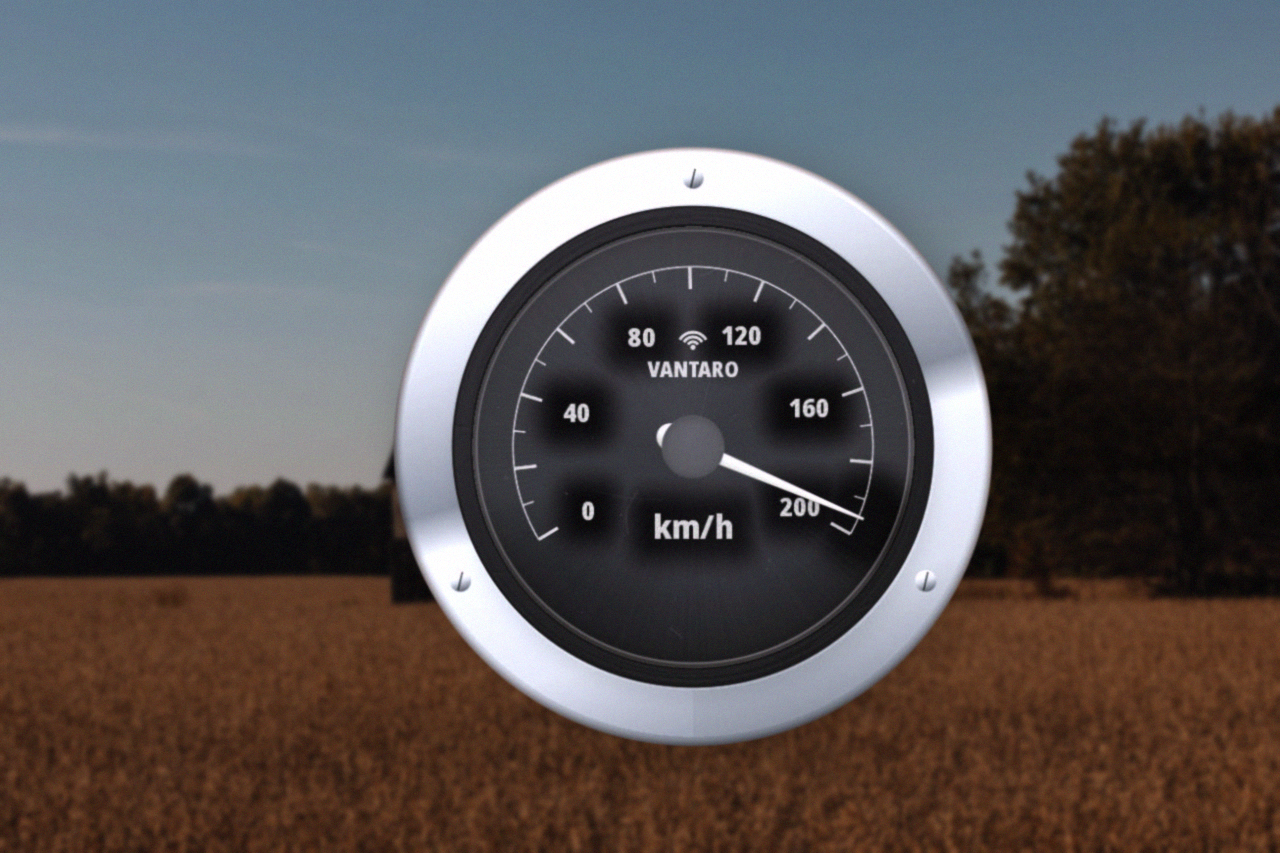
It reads {"value": 195, "unit": "km/h"}
